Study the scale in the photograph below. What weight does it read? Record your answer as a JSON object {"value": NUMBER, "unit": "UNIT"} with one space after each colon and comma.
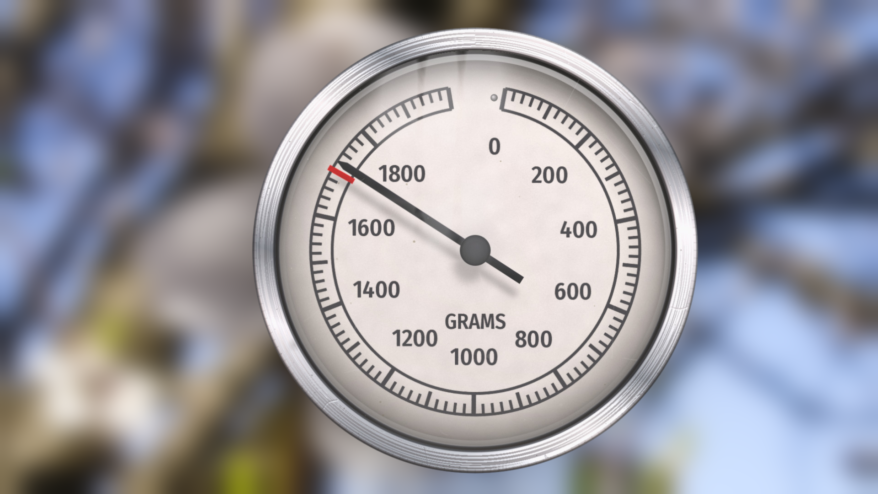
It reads {"value": 1720, "unit": "g"}
